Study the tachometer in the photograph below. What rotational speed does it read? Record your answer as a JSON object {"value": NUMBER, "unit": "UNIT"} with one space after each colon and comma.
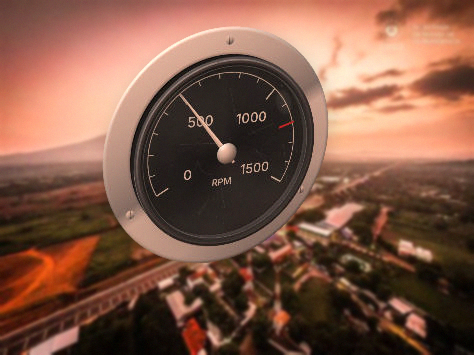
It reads {"value": 500, "unit": "rpm"}
